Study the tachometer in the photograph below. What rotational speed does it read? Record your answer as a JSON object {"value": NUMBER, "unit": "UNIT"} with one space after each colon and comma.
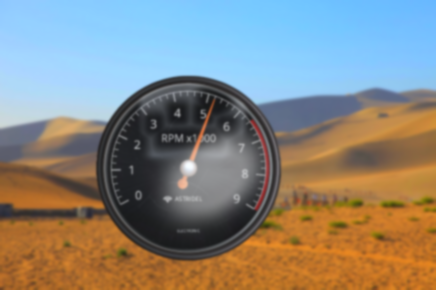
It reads {"value": 5200, "unit": "rpm"}
